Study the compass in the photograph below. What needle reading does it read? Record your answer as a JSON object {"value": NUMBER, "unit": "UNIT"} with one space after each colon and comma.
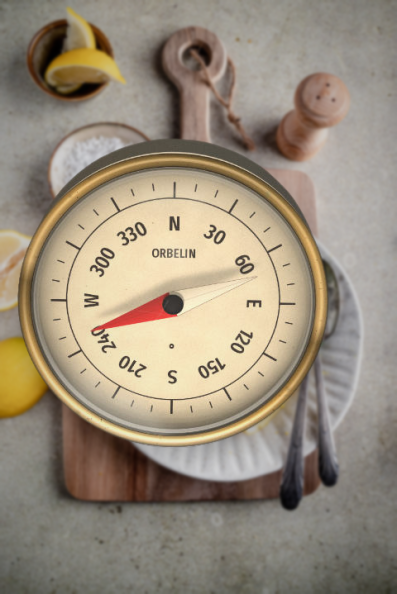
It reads {"value": 250, "unit": "°"}
